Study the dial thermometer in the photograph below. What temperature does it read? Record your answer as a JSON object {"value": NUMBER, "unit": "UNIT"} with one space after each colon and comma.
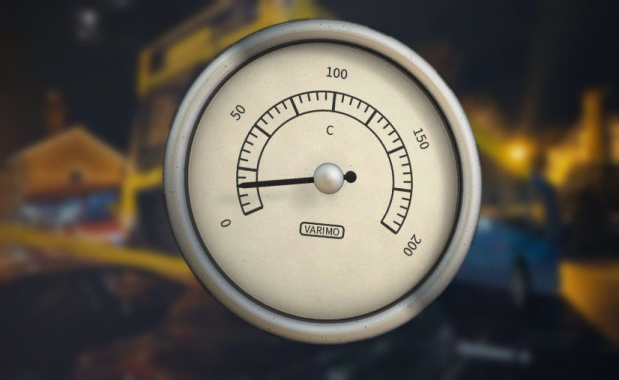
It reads {"value": 15, "unit": "°C"}
